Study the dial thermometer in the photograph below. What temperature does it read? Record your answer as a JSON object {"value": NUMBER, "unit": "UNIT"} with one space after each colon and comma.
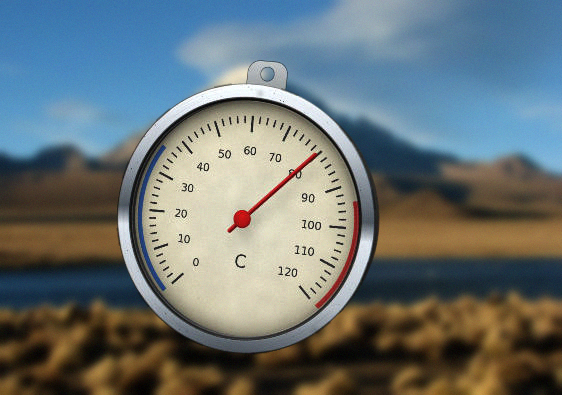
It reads {"value": 80, "unit": "°C"}
